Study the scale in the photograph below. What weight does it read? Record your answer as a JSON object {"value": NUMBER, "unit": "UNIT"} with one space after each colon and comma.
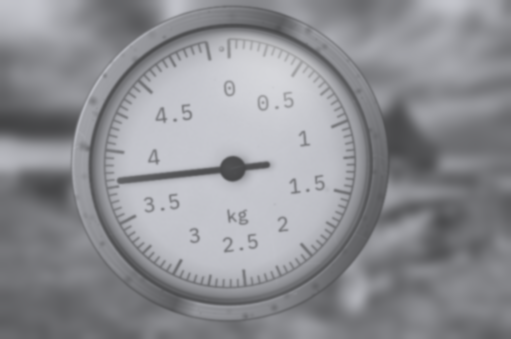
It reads {"value": 3.8, "unit": "kg"}
